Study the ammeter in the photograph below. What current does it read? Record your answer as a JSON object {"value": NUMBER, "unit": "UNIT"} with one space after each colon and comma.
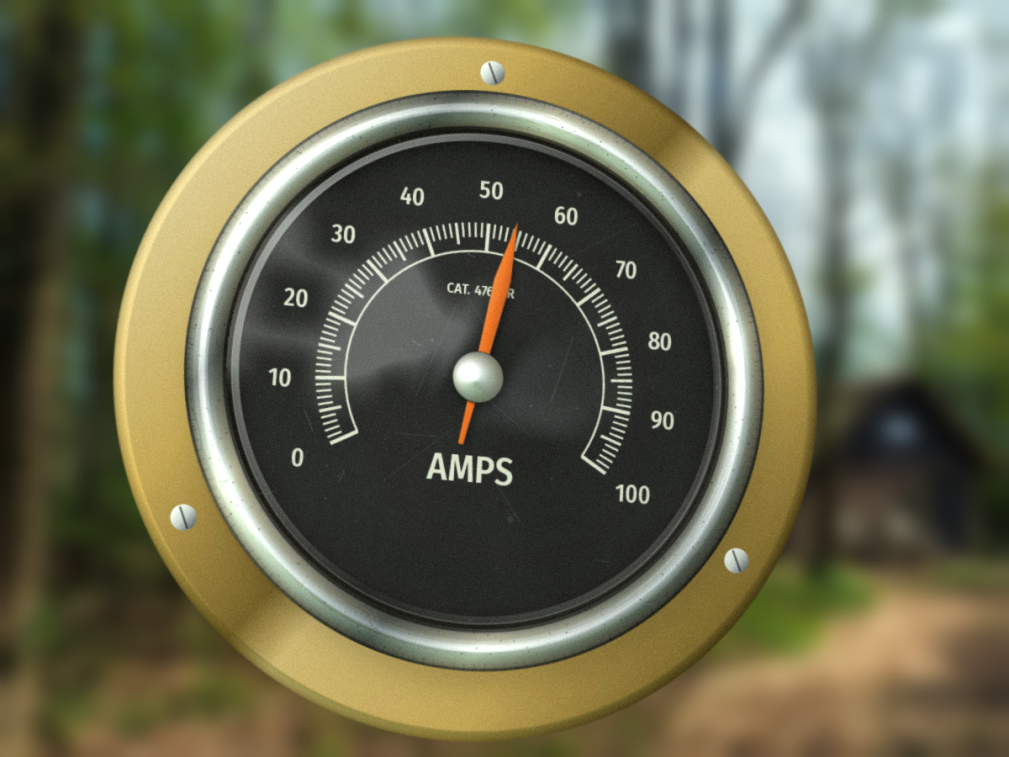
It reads {"value": 54, "unit": "A"}
